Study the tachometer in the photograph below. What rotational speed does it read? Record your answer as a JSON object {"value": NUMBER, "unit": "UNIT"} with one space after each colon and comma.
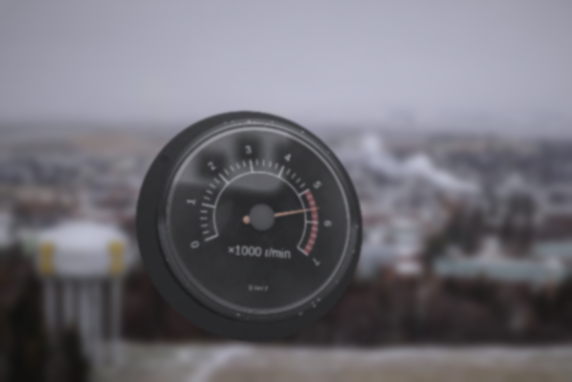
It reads {"value": 5600, "unit": "rpm"}
